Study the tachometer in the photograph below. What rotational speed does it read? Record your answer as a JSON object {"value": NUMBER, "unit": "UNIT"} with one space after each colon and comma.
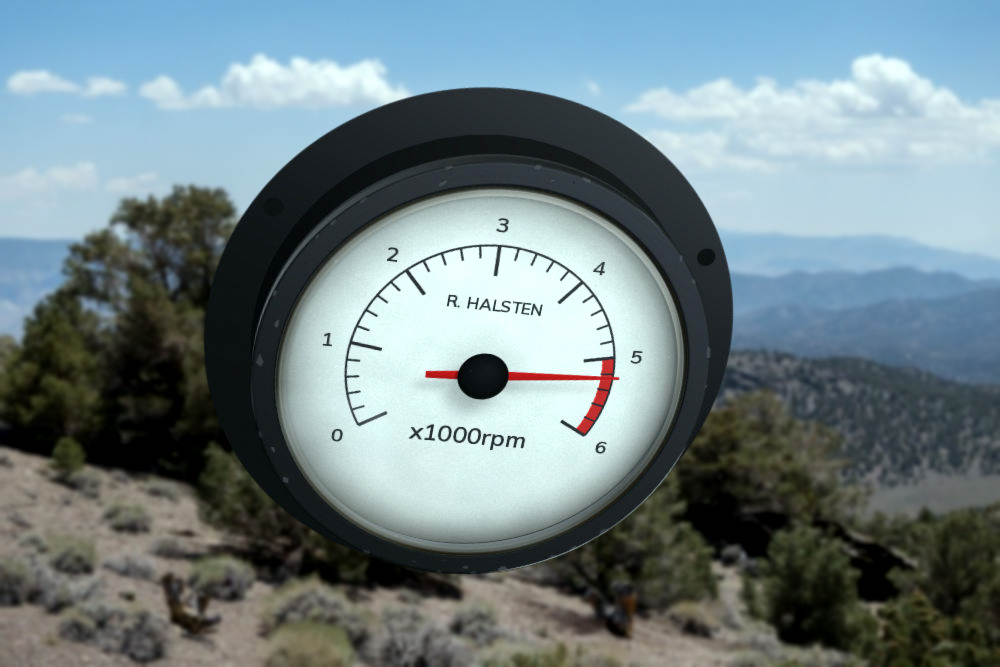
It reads {"value": 5200, "unit": "rpm"}
